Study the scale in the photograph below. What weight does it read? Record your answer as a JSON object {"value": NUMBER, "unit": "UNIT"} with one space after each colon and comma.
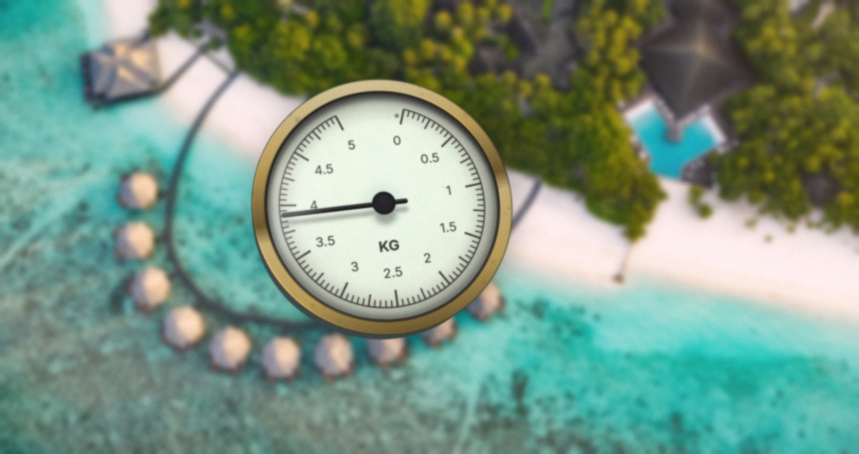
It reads {"value": 3.9, "unit": "kg"}
